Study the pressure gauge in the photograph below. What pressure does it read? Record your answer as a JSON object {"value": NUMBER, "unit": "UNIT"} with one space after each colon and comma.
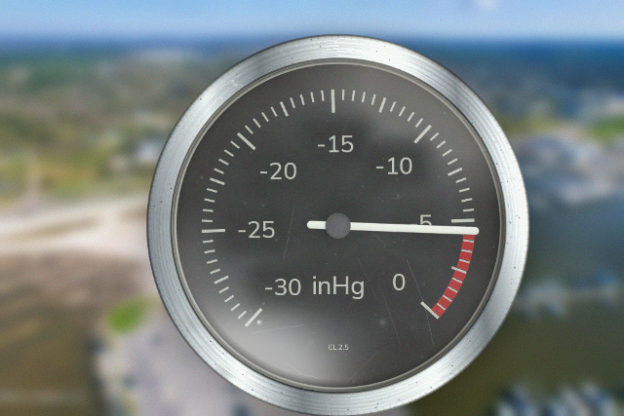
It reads {"value": -4.5, "unit": "inHg"}
